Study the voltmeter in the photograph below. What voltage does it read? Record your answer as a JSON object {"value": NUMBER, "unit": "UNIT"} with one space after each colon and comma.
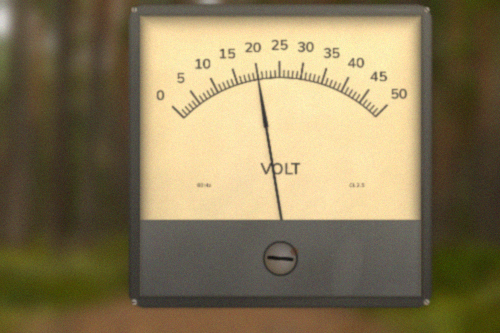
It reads {"value": 20, "unit": "V"}
